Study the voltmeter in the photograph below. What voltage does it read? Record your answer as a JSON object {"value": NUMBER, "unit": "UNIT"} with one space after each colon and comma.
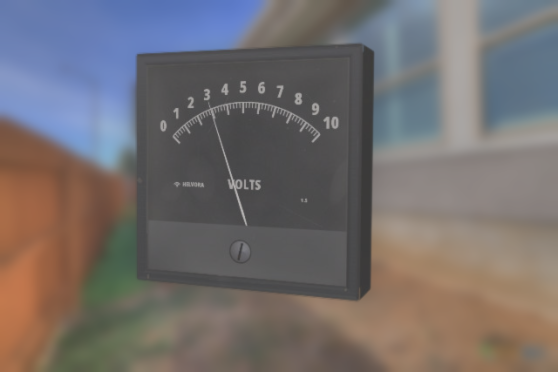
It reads {"value": 3, "unit": "V"}
